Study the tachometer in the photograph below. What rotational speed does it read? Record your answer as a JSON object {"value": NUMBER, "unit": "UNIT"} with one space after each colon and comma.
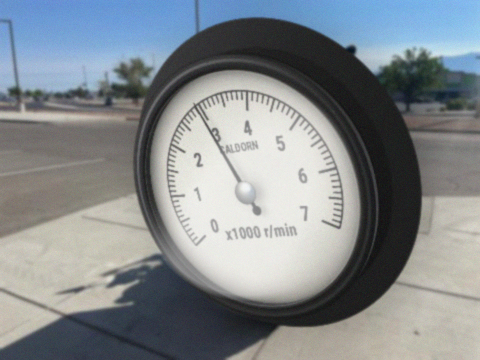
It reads {"value": 3000, "unit": "rpm"}
